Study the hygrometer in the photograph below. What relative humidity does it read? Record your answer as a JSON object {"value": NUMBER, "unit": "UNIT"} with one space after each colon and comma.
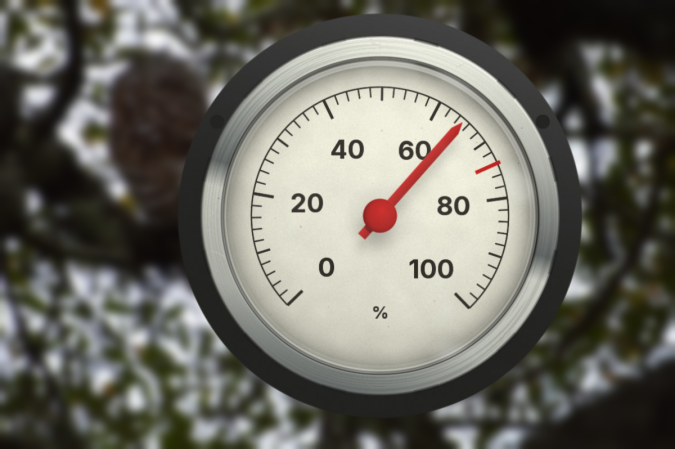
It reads {"value": 65, "unit": "%"}
